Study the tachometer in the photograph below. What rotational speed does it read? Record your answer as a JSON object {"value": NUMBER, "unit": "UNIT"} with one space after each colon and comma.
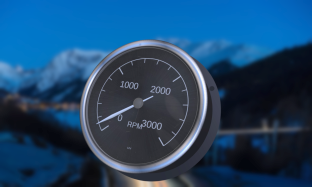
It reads {"value": 100, "unit": "rpm"}
